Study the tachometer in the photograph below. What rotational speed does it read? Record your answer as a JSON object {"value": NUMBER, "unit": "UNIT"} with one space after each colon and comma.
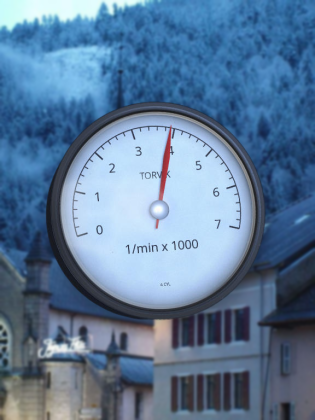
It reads {"value": 3900, "unit": "rpm"}
